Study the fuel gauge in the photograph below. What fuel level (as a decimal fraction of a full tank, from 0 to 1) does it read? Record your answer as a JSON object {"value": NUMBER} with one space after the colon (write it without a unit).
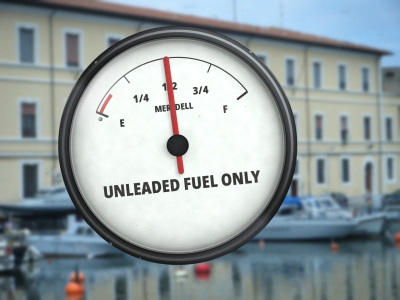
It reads {"value": 0.5}
